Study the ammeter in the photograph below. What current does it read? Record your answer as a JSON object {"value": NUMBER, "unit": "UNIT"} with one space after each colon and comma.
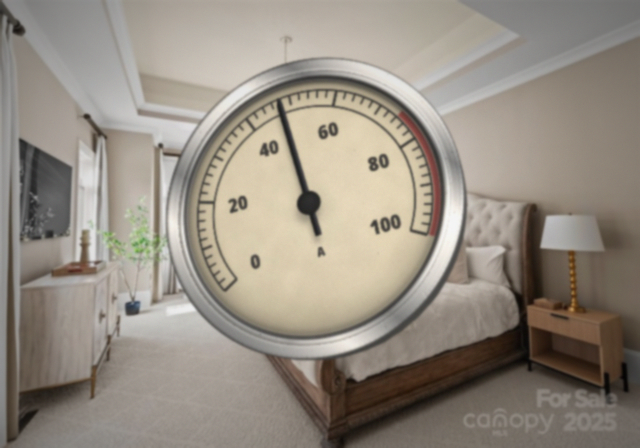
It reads {"value": 48, "unit": "A"}
